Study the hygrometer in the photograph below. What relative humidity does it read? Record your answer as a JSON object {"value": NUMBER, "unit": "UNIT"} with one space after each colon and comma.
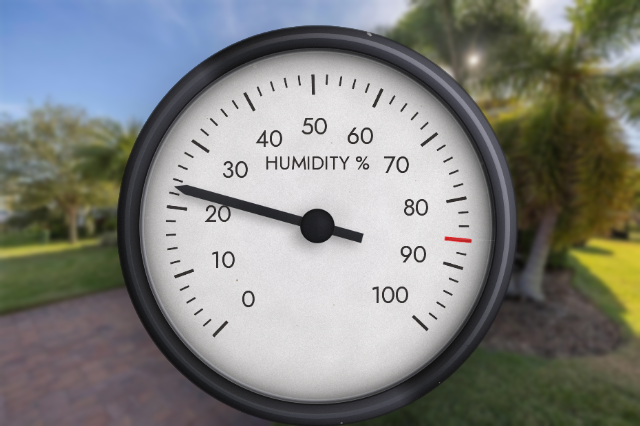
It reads {"value": 23, "unit": "%"}
